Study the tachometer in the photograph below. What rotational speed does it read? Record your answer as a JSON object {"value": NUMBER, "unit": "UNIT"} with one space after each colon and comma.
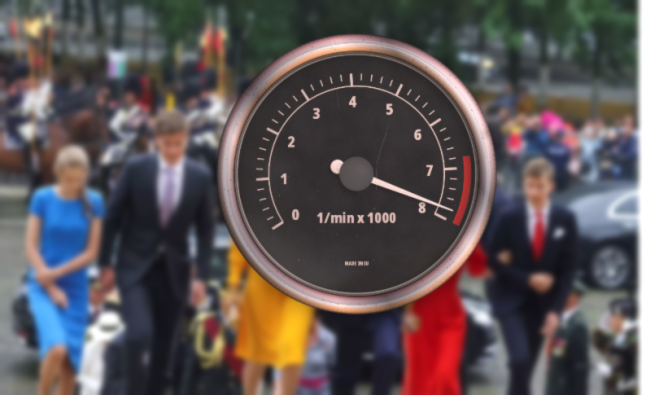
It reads {"value": 7800, "unit": "rpm"}
